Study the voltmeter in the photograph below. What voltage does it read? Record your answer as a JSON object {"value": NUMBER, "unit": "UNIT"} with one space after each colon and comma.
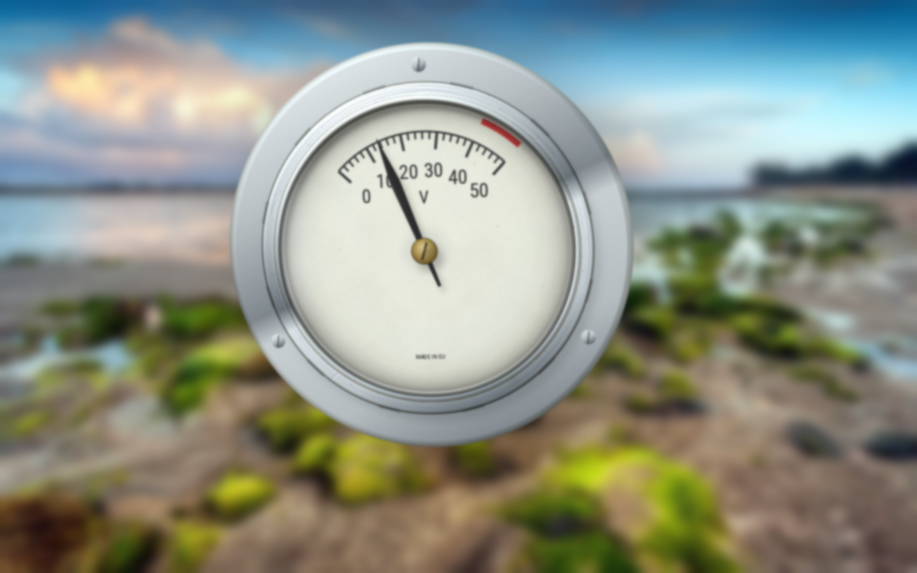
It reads {"value": 14, "unit": "V"}
